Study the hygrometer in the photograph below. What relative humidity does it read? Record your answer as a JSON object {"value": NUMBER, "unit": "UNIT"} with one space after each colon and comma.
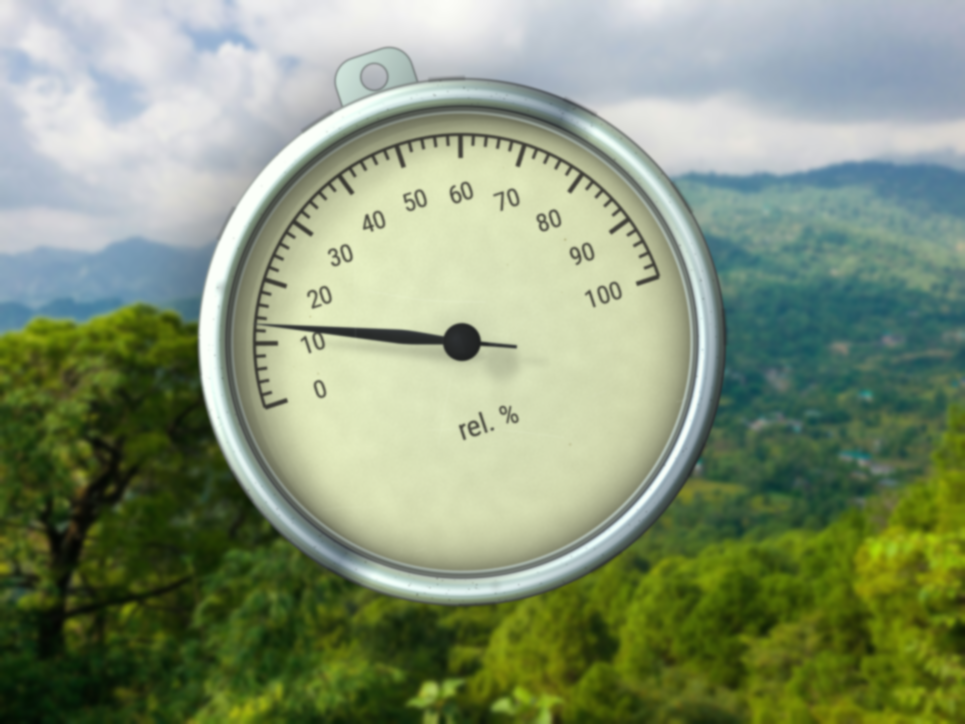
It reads {"value": 13, "unit": "%"}
